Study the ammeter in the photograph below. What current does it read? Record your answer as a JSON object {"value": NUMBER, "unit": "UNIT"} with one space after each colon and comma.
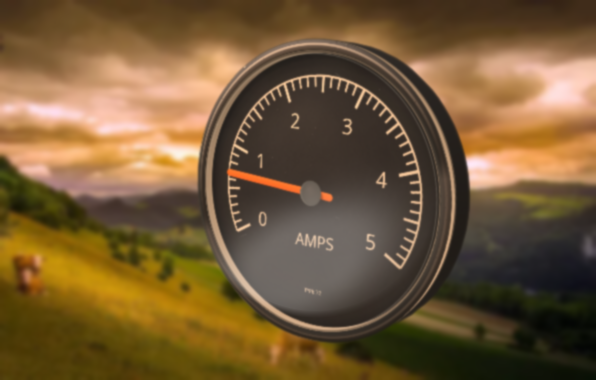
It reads {"value": 0.7, "unit": "A"}
